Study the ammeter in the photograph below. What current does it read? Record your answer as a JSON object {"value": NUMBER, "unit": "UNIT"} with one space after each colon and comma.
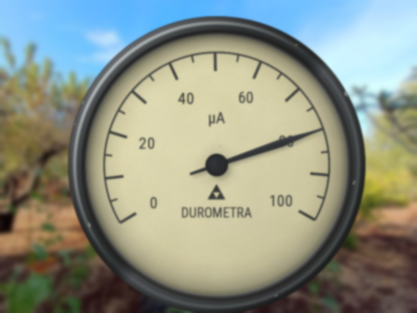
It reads {"value": 80, "unit": "µA"}
